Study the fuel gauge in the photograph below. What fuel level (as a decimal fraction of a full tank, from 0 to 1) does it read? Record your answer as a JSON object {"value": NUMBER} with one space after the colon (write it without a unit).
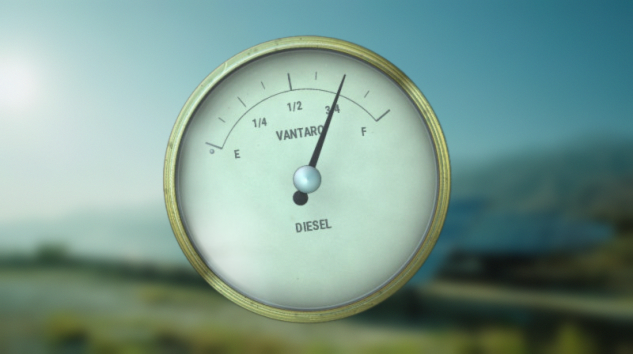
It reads {"value": 0.75}
